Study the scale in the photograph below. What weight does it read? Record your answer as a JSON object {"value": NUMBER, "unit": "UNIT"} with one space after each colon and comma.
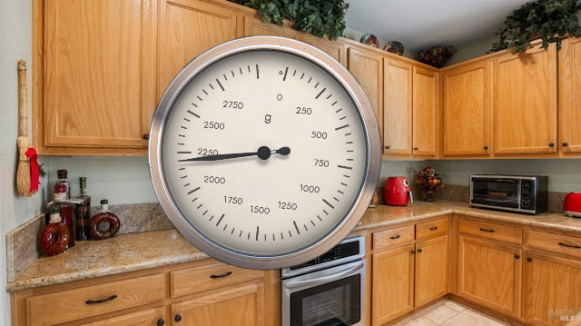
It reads {"value": 2200, "unit": "g"}
